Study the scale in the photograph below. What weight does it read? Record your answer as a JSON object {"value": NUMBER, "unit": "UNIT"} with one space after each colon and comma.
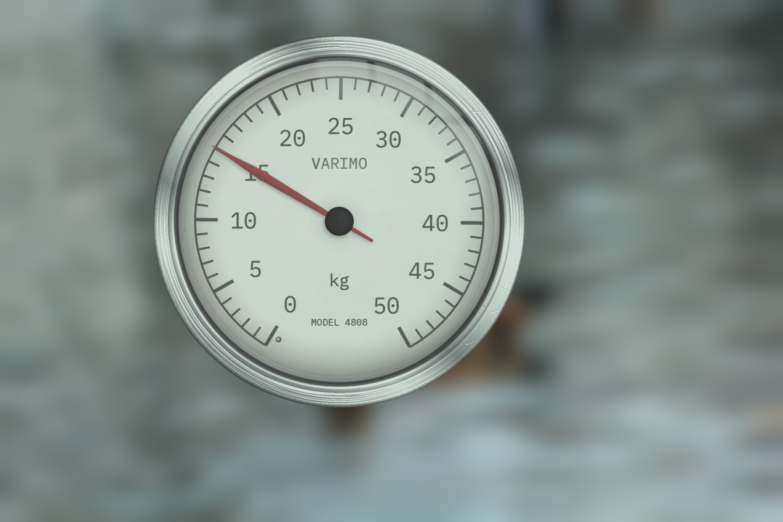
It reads {"value": 15, "unit": "kg"}
